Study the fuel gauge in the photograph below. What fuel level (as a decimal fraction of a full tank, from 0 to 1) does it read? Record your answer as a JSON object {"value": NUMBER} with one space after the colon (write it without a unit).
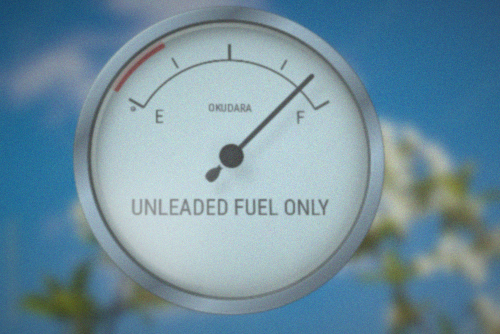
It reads {"value": 0.875}
